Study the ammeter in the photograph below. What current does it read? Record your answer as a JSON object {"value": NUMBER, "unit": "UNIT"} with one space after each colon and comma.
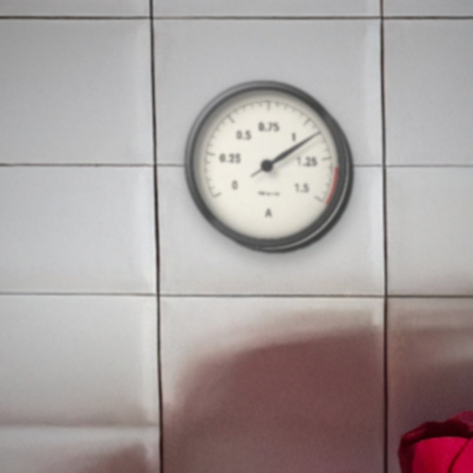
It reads {"value": 1.1, "unit": "A"}
